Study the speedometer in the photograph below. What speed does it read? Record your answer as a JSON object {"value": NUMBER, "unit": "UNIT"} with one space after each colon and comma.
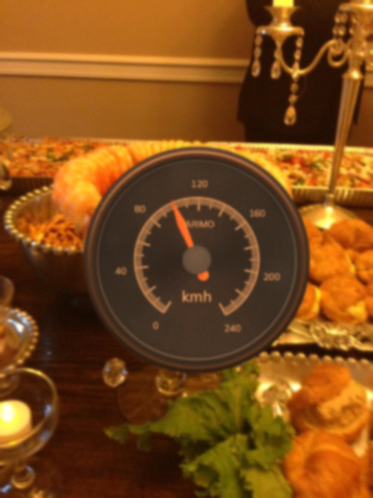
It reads {"value": 100, "unit": "km/h"}
